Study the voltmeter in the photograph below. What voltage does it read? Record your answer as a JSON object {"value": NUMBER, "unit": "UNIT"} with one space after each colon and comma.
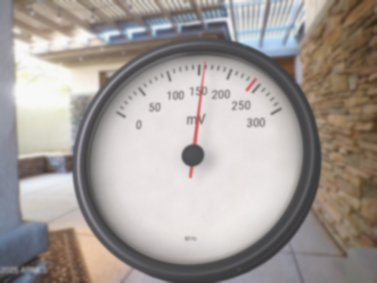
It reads {"value": 160, "unit": "mV"}
